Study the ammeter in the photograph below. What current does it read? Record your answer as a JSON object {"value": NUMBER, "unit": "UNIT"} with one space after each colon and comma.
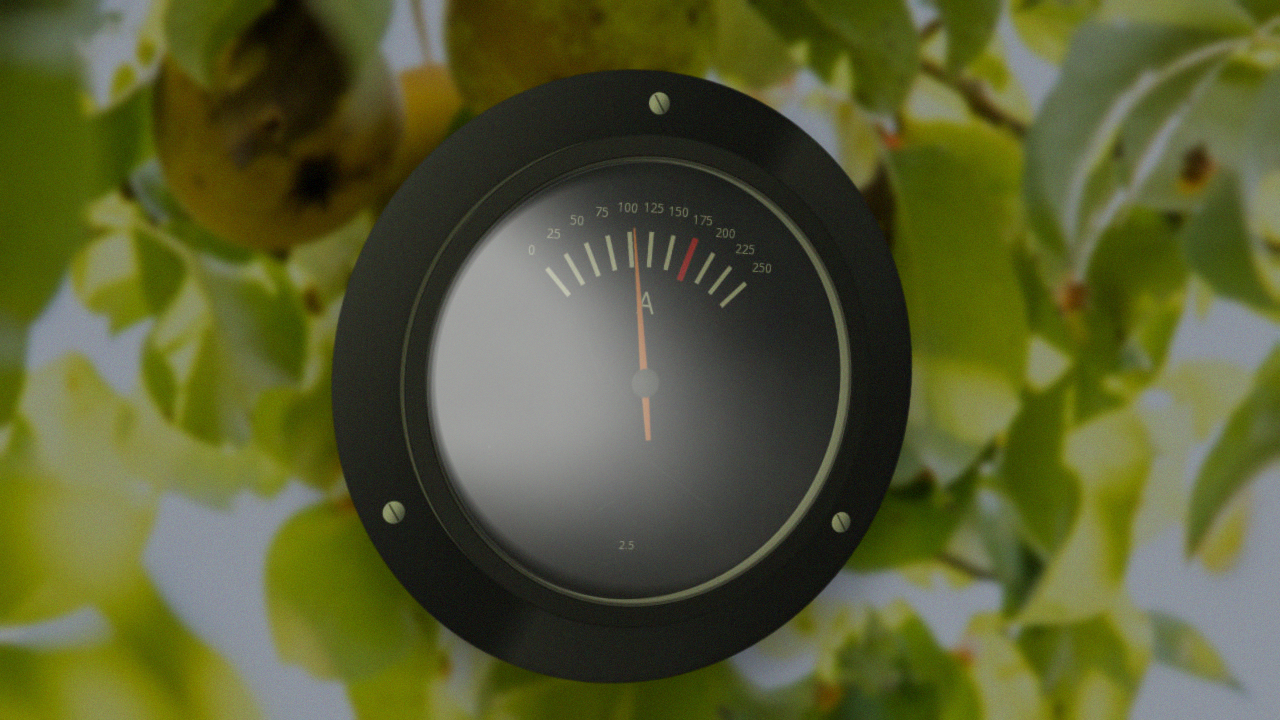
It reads {"value": 100, "unit": "A"}
